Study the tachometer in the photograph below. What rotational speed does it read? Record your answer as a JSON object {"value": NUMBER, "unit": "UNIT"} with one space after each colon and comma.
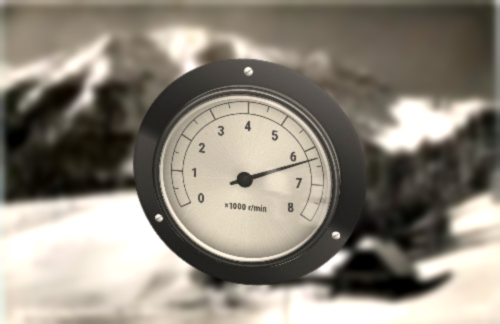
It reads {"value": 6250, "unit": "rpm"}
